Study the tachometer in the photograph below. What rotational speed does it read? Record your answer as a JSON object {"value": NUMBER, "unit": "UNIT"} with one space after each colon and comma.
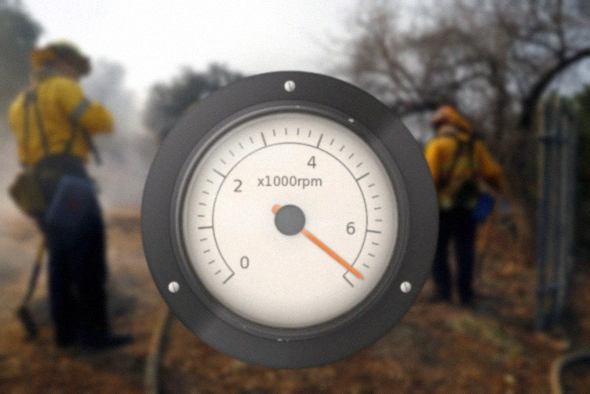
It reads {"value": 6800, "unit": "rpm"}
